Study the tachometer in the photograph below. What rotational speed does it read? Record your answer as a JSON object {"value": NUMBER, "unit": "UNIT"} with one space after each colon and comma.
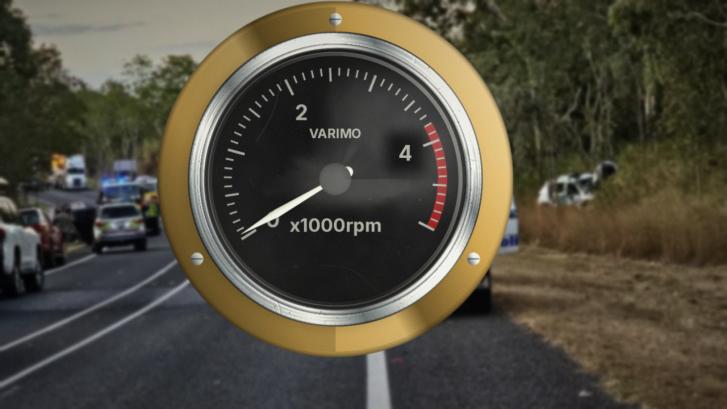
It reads {"value": 50, "unit": "rpm"}
